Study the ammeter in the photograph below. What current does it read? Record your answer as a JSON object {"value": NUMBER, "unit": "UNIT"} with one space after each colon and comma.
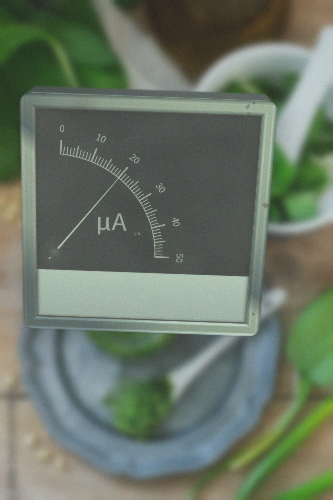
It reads {"value": 20, "unit": "µA"}
